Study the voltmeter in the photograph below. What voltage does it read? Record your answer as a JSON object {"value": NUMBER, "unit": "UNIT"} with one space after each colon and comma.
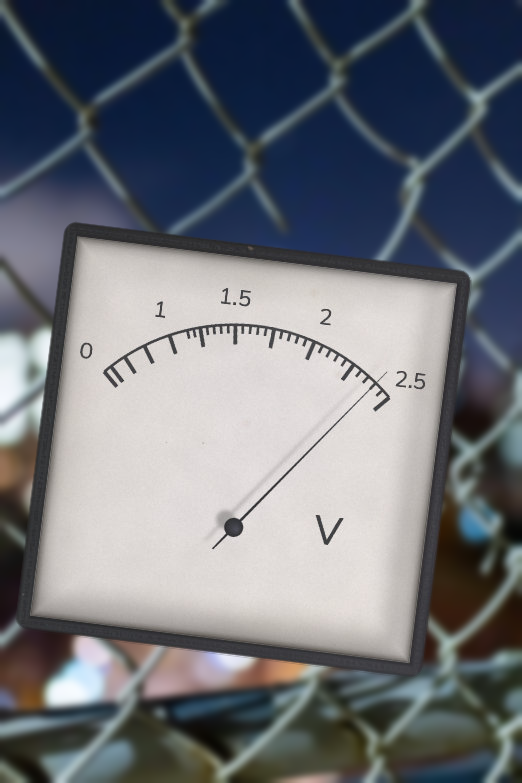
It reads {"value": 2.4, "unit": "V"}
